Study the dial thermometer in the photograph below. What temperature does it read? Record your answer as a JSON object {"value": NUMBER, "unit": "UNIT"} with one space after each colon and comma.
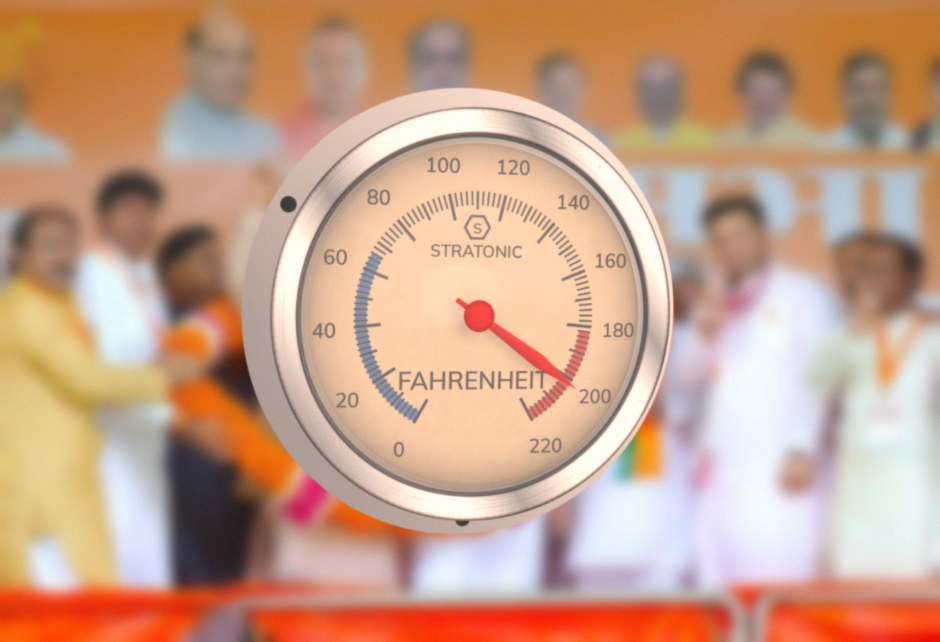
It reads {"value": 202, "unit": "°F"}
